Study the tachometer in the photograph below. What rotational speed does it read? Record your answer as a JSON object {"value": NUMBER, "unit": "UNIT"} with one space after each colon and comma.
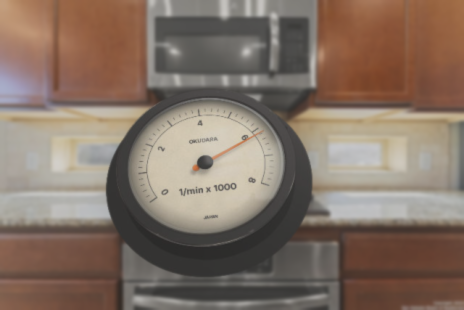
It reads {"value": 6200, "unit": "rpm"}
